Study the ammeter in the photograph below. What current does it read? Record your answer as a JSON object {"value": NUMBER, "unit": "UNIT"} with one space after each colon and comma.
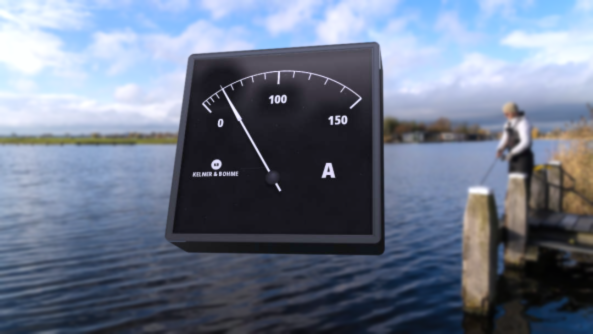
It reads {"value": 50, "unit": "A"}
